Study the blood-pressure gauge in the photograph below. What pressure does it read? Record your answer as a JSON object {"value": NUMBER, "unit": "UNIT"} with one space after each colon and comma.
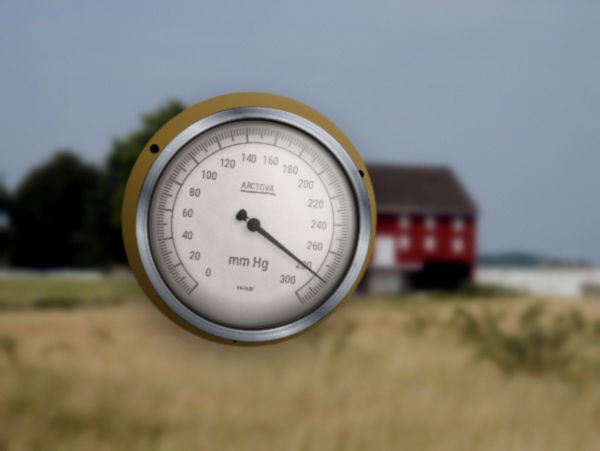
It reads {"value": 280, "unit": "mmHg"}
